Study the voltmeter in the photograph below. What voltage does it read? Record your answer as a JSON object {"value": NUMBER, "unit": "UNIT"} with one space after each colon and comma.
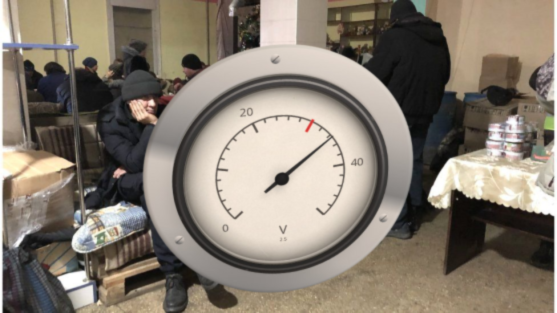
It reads {"value": 34, "unit": "V"}
